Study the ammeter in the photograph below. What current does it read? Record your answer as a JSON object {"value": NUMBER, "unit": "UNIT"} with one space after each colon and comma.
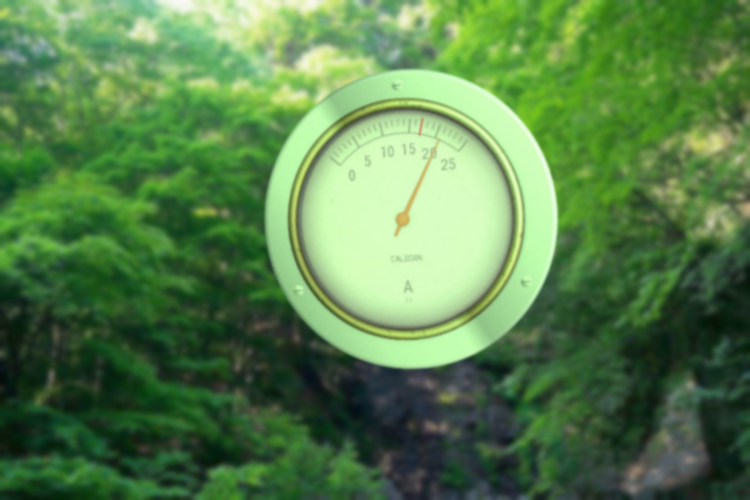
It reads {"value": 21, "unit": "A"}
